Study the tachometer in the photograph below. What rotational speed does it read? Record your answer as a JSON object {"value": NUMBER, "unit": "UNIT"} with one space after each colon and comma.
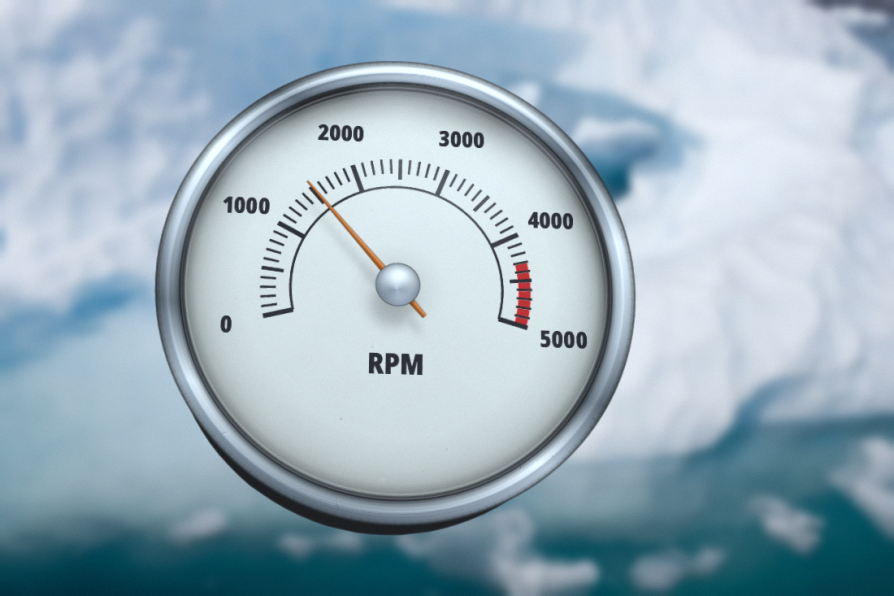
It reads {"value": 1500, "unit": "rpm"}
